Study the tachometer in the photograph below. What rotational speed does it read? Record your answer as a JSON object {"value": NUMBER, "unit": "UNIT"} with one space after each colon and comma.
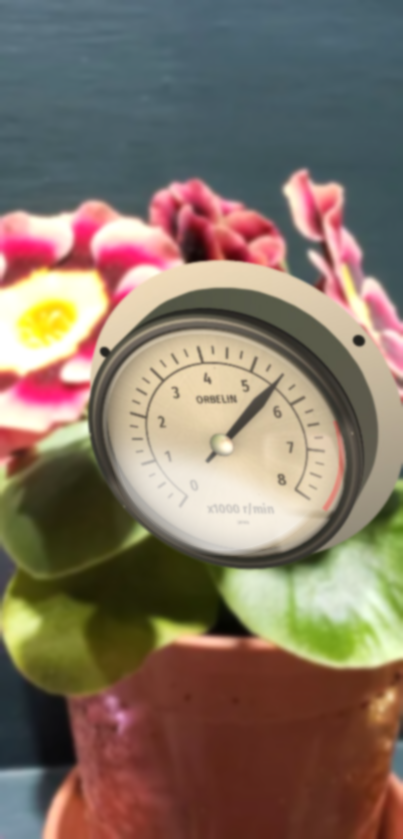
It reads {"value": 5500, "unit": "rpm"}
